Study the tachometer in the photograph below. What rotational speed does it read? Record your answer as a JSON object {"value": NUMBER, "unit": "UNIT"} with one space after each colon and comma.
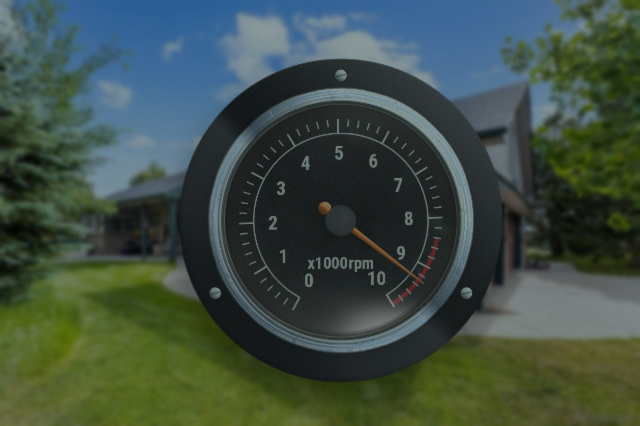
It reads {"value": 9300, "unit": "rpm"}
